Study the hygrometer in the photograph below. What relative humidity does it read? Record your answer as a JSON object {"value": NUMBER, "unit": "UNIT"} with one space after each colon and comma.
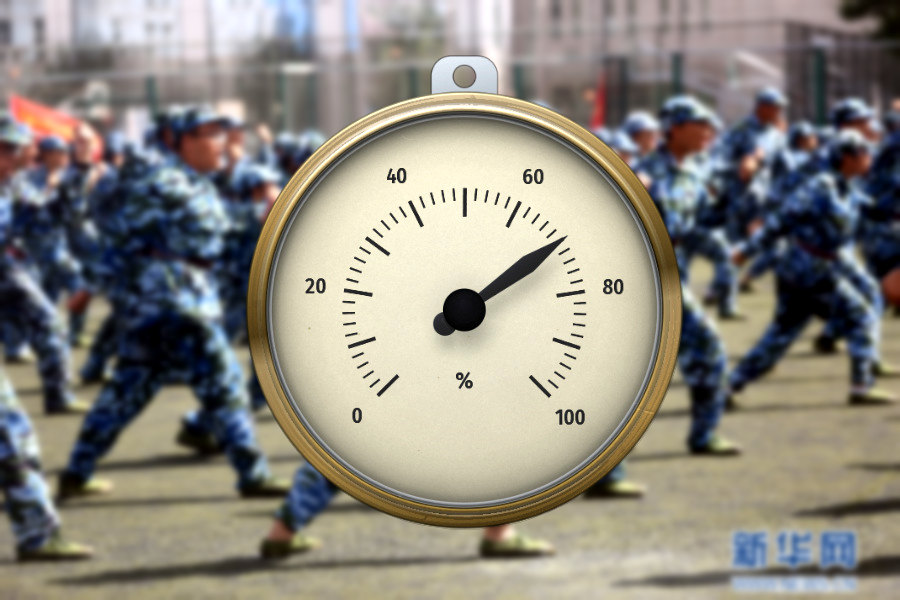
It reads {"value": 70, "unit": "%"}
